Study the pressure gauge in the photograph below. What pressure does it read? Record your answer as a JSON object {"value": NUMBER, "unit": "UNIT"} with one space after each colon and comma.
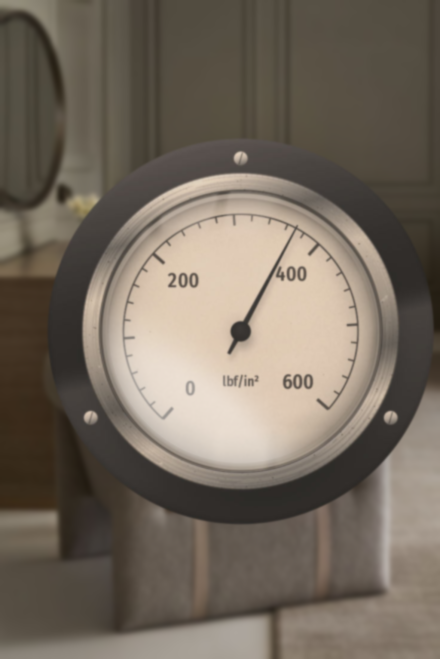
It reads {"value": 370, "unit": "psi"}
